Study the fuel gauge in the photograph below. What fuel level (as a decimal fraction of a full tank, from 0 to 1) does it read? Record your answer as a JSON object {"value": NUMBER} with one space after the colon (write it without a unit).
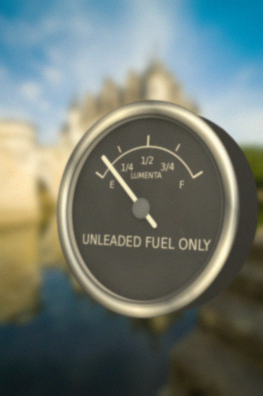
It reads {"value": 0.125}
